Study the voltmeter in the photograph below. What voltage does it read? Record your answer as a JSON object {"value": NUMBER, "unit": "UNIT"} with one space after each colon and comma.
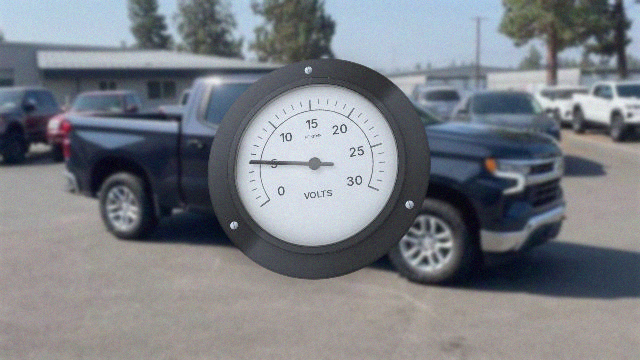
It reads {"value": 5, "unit": "V"}
